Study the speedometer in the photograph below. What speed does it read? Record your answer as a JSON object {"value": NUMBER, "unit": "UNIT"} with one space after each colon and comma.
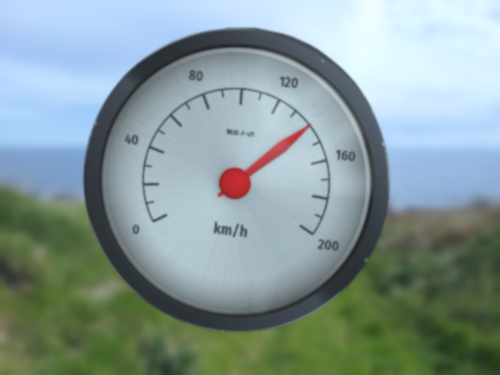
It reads {"value": 140, "unit": "km/h"}
